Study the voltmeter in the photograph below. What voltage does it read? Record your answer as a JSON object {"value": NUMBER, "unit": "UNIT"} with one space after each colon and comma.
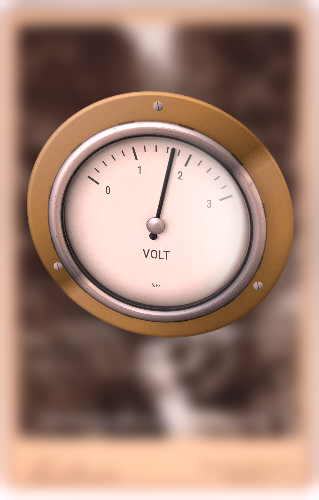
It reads {"value": 1.7, "unit": "V"}
